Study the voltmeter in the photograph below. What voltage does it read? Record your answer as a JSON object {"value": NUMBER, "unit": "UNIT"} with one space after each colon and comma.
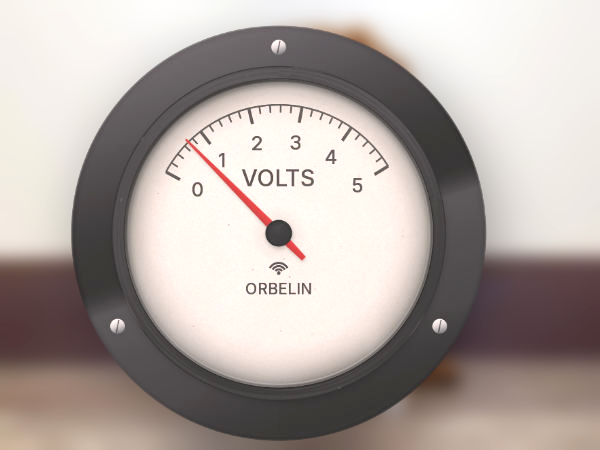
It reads {"value": 0.7, "unit": "V"}
